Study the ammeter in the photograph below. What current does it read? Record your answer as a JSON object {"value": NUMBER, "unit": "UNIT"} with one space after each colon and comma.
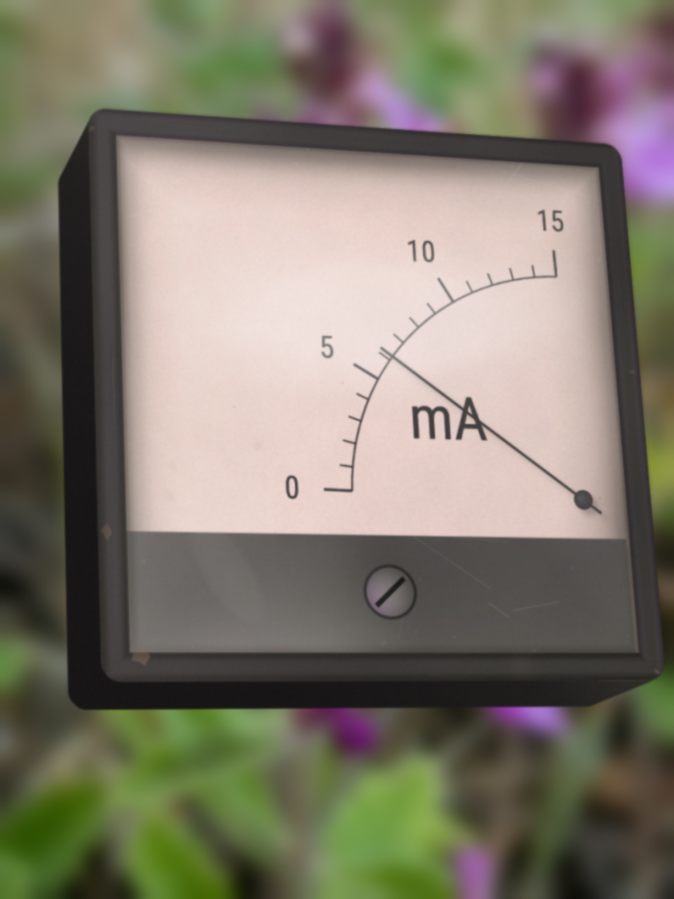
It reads {"value": 6, "unit": "mA"}
